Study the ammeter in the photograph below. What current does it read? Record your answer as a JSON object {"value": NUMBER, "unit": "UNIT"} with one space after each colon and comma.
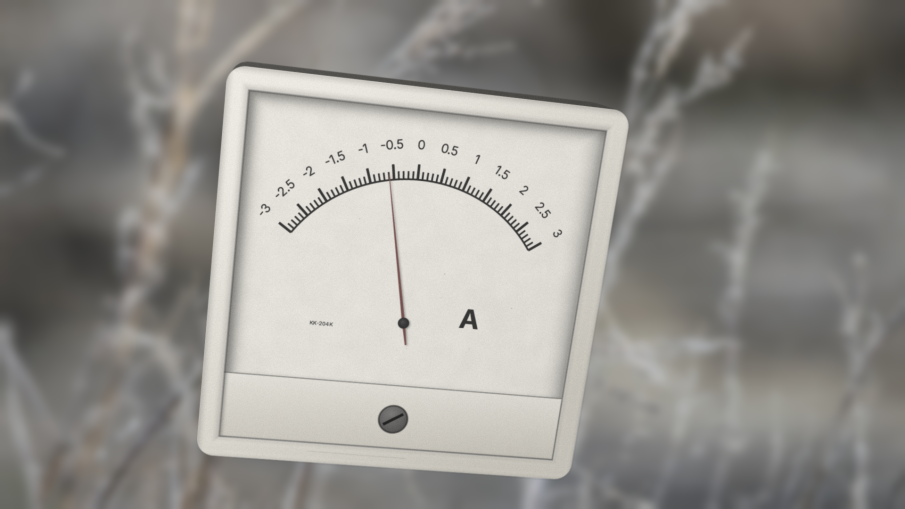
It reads {"value": -0.6, "unit": "A"}
